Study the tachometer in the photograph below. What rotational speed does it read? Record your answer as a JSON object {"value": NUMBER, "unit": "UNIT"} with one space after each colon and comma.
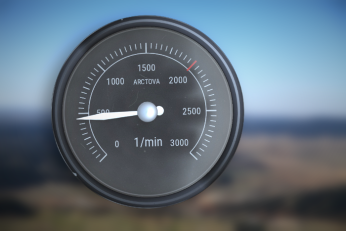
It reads {"value": 450, "unit": "rpm"}
